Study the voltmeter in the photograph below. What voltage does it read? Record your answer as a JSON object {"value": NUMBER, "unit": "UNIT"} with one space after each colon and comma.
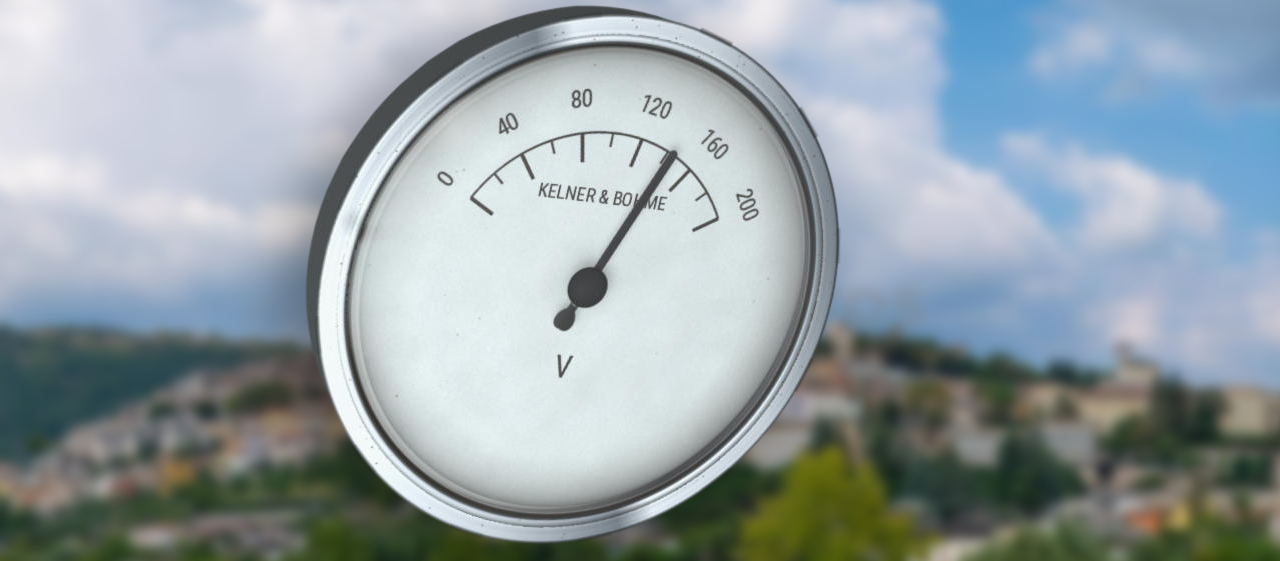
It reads {"value": 140, "unit": "V"}
